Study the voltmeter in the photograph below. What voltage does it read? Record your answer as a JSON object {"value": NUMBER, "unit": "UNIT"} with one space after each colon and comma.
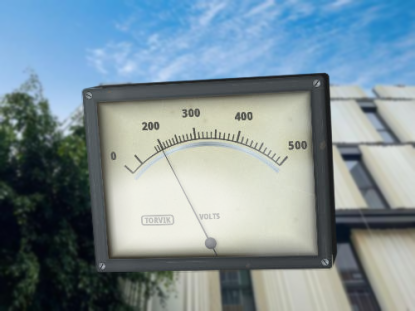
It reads {"value": 200, "unit": "V"}
